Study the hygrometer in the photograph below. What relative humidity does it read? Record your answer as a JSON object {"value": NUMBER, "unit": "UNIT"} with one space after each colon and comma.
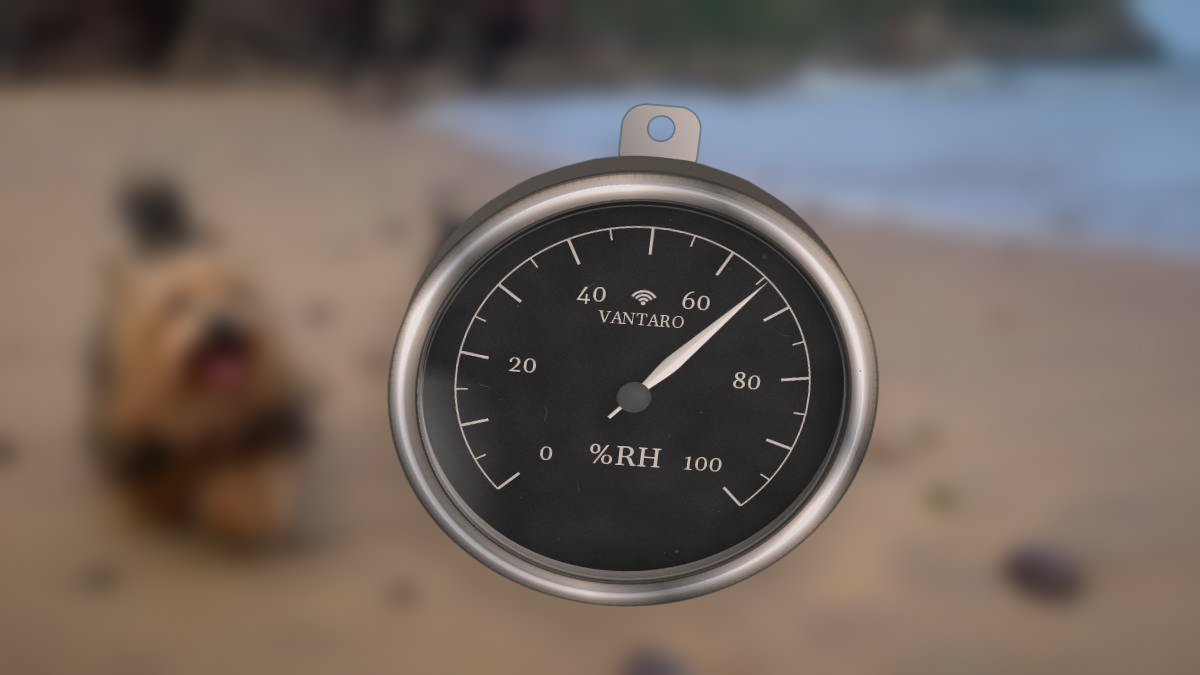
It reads {"value": 65, "unit": "%"}
